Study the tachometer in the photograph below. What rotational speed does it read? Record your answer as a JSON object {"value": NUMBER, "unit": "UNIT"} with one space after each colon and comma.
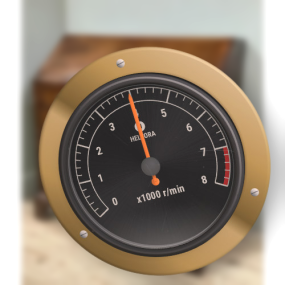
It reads {"value": 4000, "unit": "rpm"}
